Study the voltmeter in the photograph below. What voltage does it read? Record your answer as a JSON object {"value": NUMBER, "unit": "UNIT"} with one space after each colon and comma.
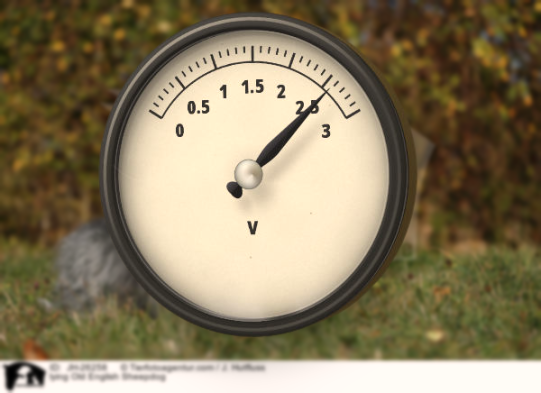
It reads {"value": 2.6, "unit": "V"}
